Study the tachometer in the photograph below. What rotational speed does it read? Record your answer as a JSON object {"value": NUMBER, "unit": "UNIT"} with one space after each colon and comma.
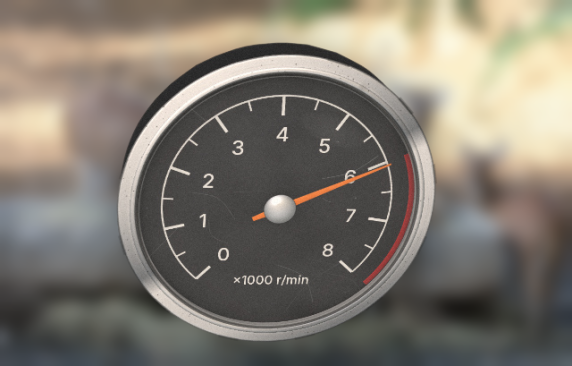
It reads {"value": 6000, "unit": "rpm"}
